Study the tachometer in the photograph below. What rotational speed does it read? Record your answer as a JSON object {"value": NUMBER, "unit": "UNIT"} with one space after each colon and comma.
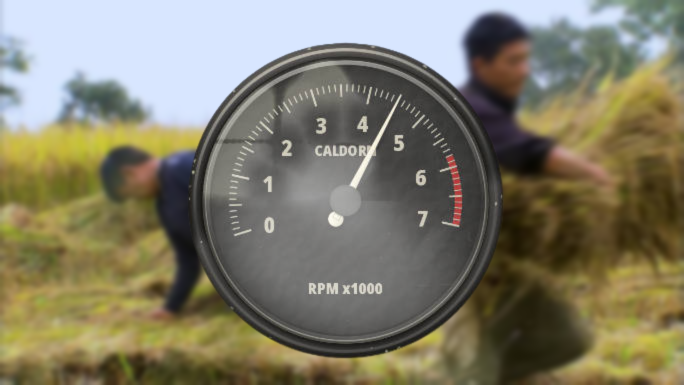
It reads {"value": 4500, "unit": "rpm"}
